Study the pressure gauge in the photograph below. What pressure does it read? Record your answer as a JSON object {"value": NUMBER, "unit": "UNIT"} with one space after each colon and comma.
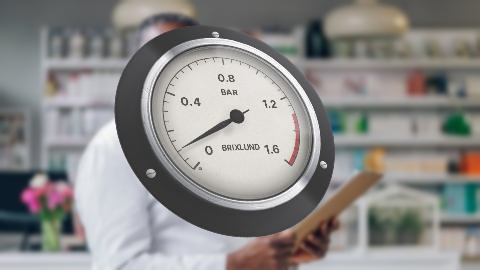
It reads {"value": 0.1, "unit": "bar"}
